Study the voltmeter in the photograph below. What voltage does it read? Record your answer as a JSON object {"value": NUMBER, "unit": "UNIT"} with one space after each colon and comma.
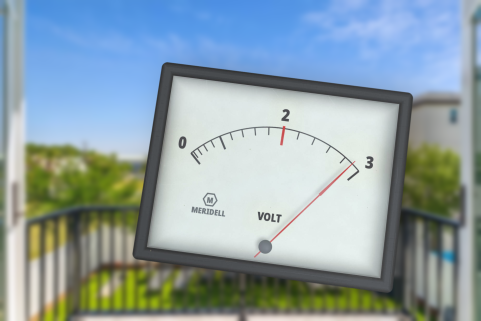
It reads {"value": 2.9, "unit": "V"}
